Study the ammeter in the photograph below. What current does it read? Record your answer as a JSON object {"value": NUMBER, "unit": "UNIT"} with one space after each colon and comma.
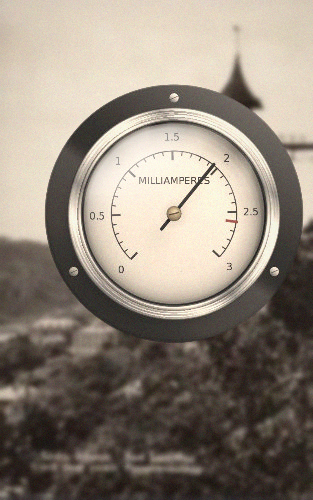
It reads {"value": 1.95, "unit": "mA"}
